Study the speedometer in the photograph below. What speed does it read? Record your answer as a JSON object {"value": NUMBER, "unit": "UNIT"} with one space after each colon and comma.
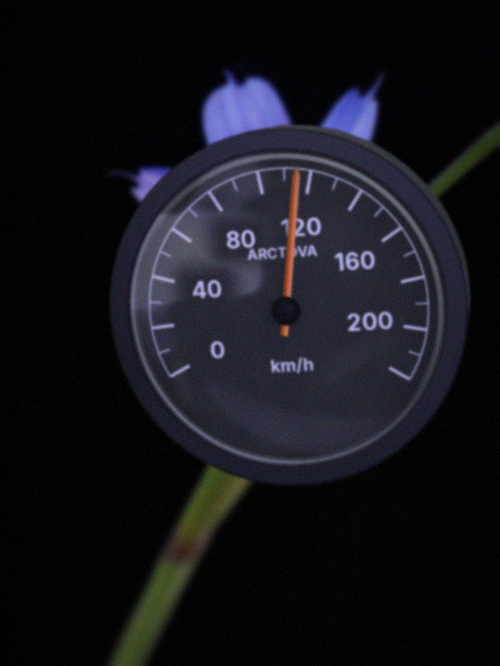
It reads {"value": 115, "unit": "km/h"}
